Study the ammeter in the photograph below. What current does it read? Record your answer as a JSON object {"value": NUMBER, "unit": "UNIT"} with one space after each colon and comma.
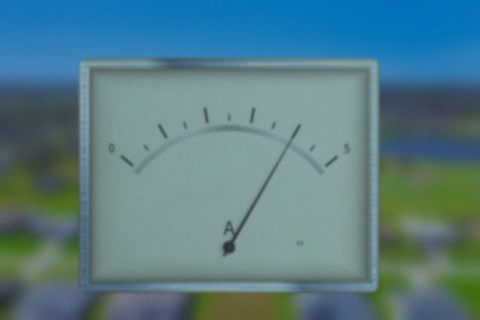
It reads {"value": 4, "unit": "A"}
